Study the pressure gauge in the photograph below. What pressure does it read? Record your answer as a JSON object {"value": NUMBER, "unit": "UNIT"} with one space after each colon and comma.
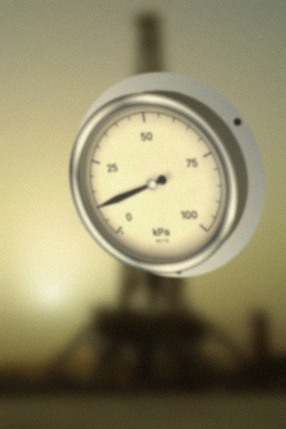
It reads {"value": 10, "unit": "kPa"}
